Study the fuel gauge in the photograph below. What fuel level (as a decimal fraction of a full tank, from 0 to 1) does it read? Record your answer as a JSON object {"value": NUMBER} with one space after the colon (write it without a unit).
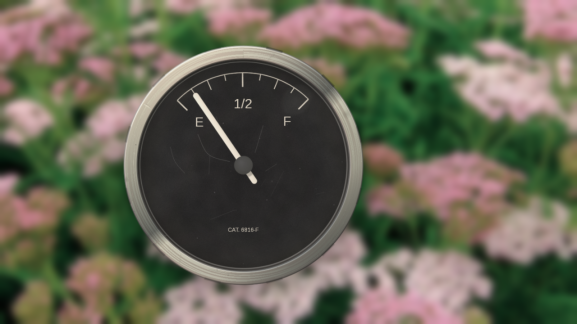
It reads {"value": 0.125}
